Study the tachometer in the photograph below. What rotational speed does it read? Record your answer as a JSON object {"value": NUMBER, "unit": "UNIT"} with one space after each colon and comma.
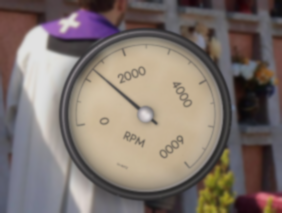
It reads {"value": 1250, "unit": "rpm"}
